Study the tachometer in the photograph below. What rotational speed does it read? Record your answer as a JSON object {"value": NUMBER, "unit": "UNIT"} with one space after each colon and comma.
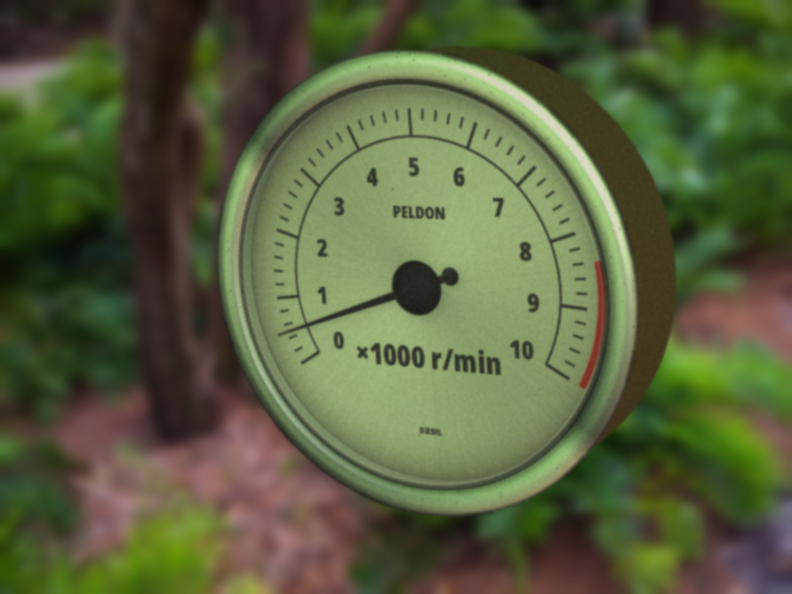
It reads {"value": 500, "unit": "rpm"}
